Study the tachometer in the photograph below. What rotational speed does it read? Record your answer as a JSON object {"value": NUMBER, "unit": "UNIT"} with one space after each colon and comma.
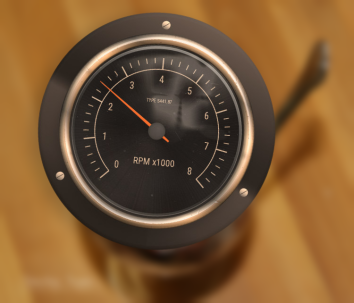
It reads {"value": 2400, "unit": "rpm"}
